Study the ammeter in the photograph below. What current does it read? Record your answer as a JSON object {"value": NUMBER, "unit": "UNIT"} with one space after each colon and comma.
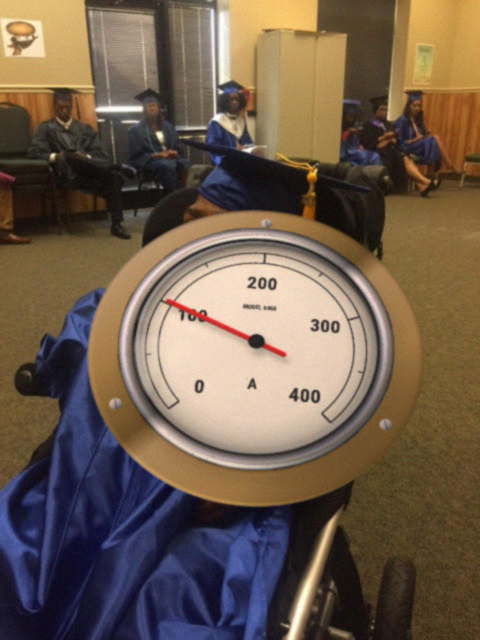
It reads {"value": 100, "unit": "A"}
